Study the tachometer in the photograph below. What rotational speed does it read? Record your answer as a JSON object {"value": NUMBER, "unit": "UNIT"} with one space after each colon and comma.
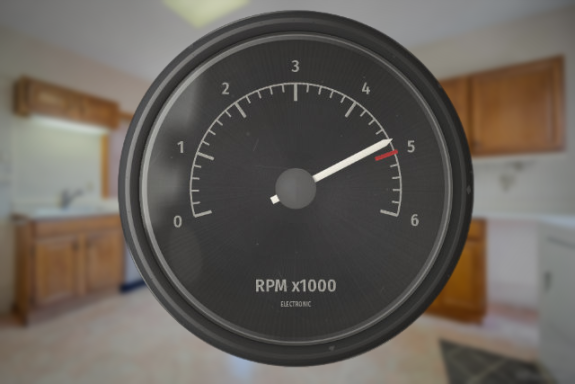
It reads {"value": 4800, "unit": "rpm"}
